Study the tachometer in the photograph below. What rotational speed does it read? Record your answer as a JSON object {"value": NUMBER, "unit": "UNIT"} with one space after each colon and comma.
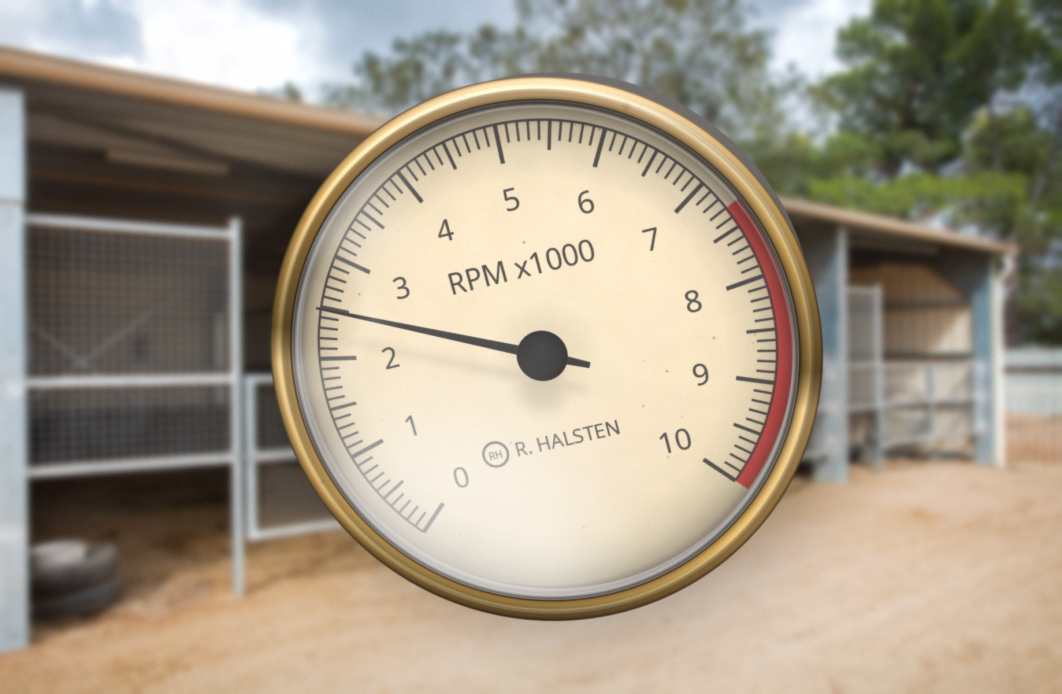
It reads {"value": 2500, "unit": "rpm"}
